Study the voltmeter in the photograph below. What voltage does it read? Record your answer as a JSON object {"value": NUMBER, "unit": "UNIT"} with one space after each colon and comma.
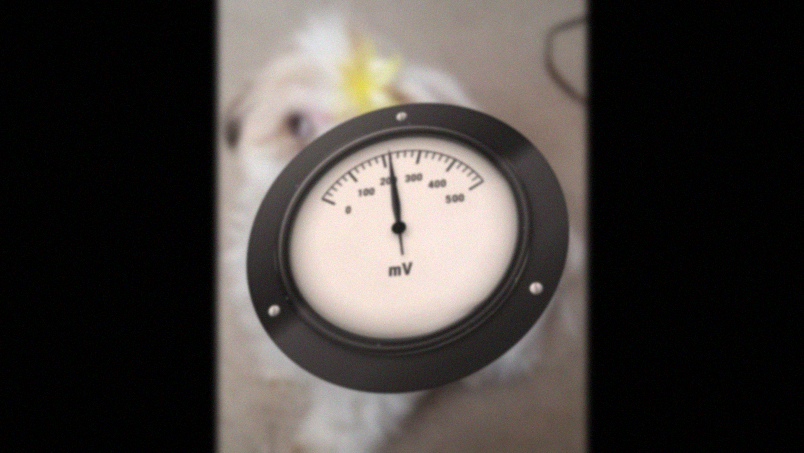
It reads {"value": 220, "unit": "mV"}
